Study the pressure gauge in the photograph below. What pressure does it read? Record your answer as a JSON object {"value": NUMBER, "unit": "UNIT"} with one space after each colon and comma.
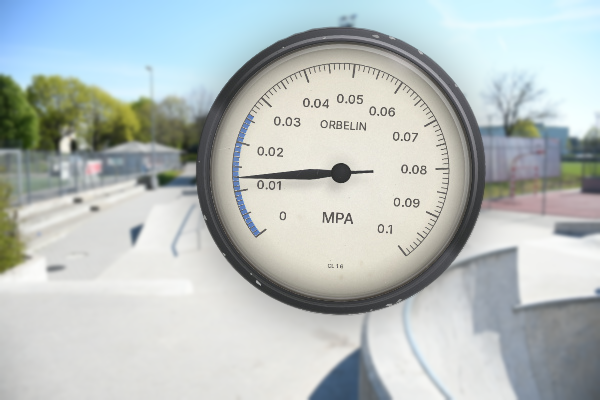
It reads {"value": 0.013, "unit": "MPa"}
